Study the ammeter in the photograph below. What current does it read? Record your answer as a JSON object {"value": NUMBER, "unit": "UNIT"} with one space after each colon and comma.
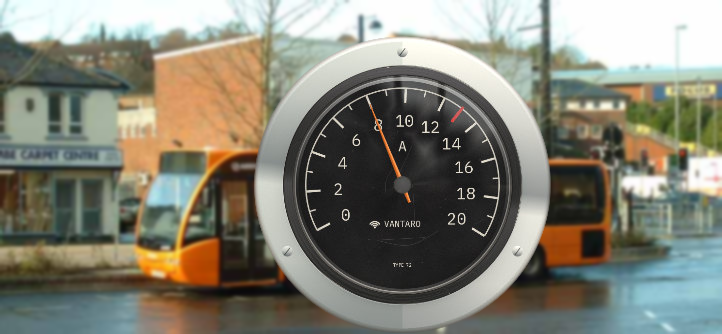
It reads {"value": 8, "unit": "A"}
